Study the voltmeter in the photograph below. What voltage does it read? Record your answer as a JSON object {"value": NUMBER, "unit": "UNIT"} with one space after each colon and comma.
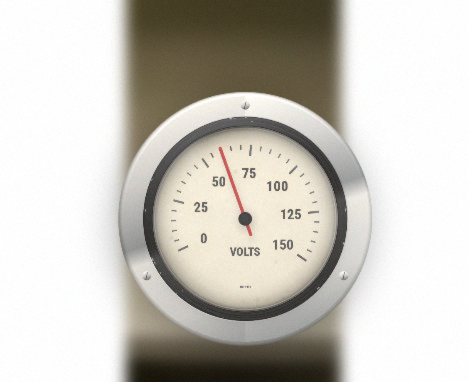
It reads {"value": 60, "unit": "V"}
